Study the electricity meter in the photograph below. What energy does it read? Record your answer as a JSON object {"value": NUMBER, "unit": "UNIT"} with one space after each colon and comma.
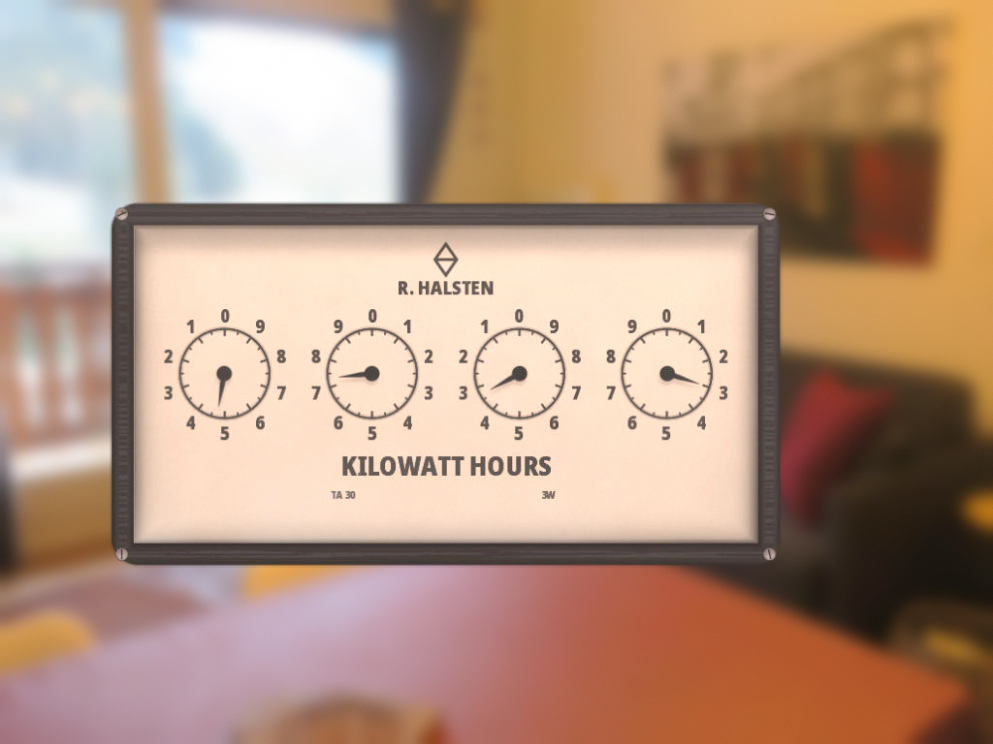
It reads {"value": 4733, "unit": "kWh"}
